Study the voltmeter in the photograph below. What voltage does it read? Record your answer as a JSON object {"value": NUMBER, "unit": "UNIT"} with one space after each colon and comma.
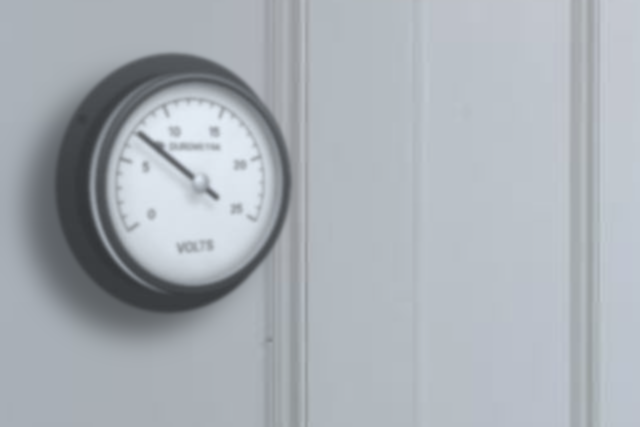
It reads {"value": 7, "unit": "V"}
